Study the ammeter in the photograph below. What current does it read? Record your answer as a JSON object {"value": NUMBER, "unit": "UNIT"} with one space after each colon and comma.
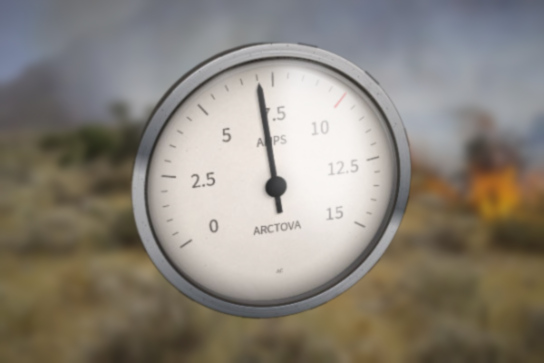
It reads {"value": 7, "unit": "A"}
